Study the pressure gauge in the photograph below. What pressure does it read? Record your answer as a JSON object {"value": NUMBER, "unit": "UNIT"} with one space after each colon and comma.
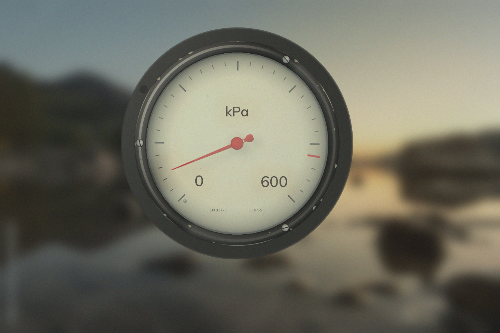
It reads {"value": 50, "unit": "kPa"}
